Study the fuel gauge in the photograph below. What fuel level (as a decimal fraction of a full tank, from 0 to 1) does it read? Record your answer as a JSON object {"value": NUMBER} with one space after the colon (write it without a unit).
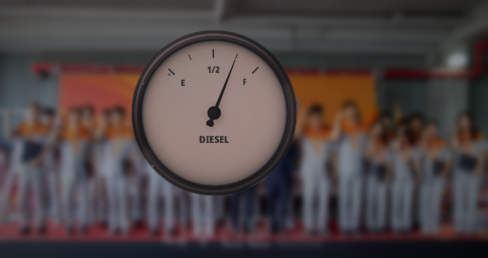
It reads {"value": 0.75}
